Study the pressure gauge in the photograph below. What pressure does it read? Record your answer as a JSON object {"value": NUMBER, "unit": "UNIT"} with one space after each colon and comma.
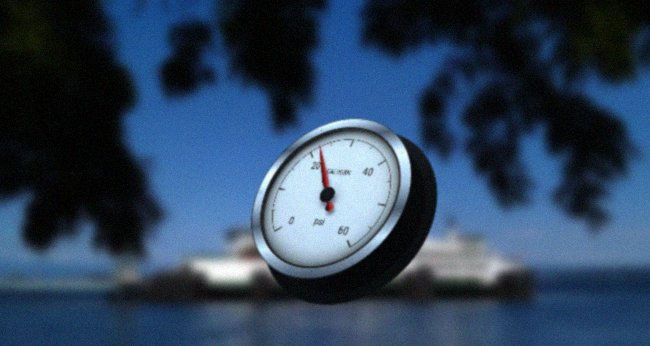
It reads {"value": 22.5, "unit": "psi"}
